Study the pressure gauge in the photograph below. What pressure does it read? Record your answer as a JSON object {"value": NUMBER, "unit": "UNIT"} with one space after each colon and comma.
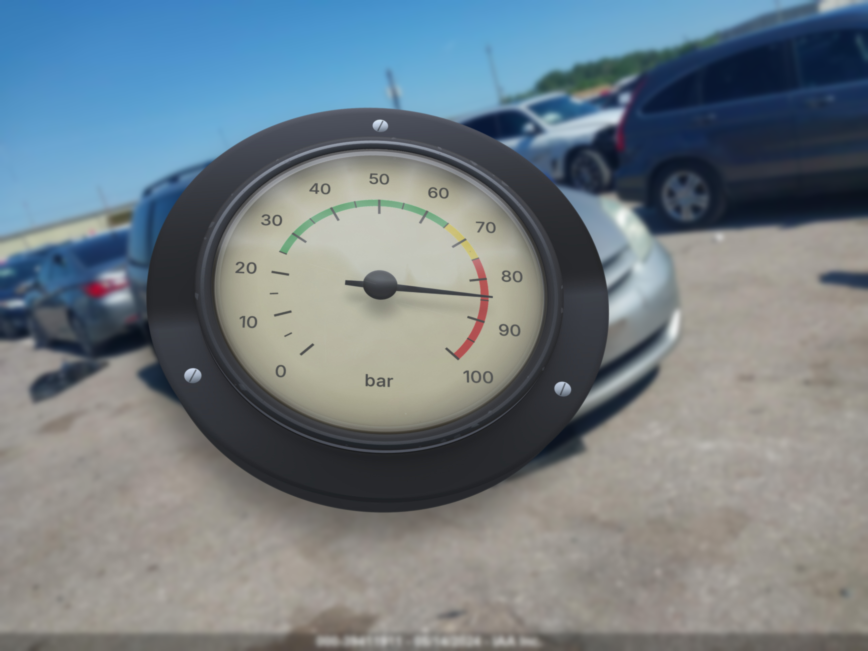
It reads {"value": 85, "unit": "bar"}
